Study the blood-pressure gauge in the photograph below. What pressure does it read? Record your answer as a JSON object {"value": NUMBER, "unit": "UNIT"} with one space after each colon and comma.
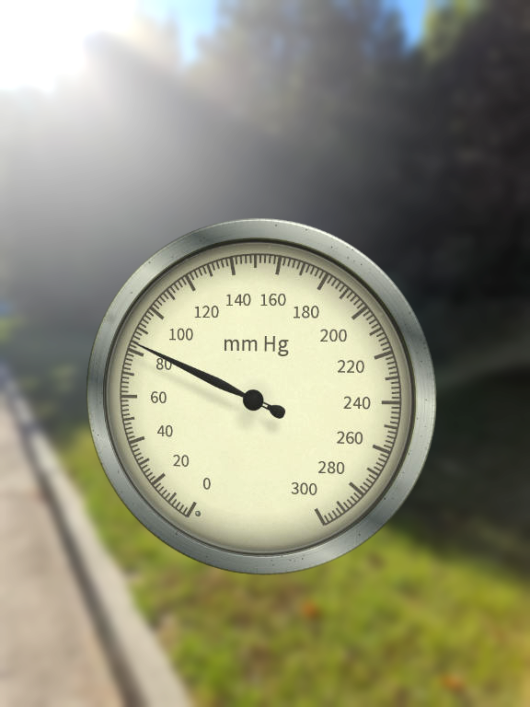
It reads {"value": 84, "unit": "mmHg"}
